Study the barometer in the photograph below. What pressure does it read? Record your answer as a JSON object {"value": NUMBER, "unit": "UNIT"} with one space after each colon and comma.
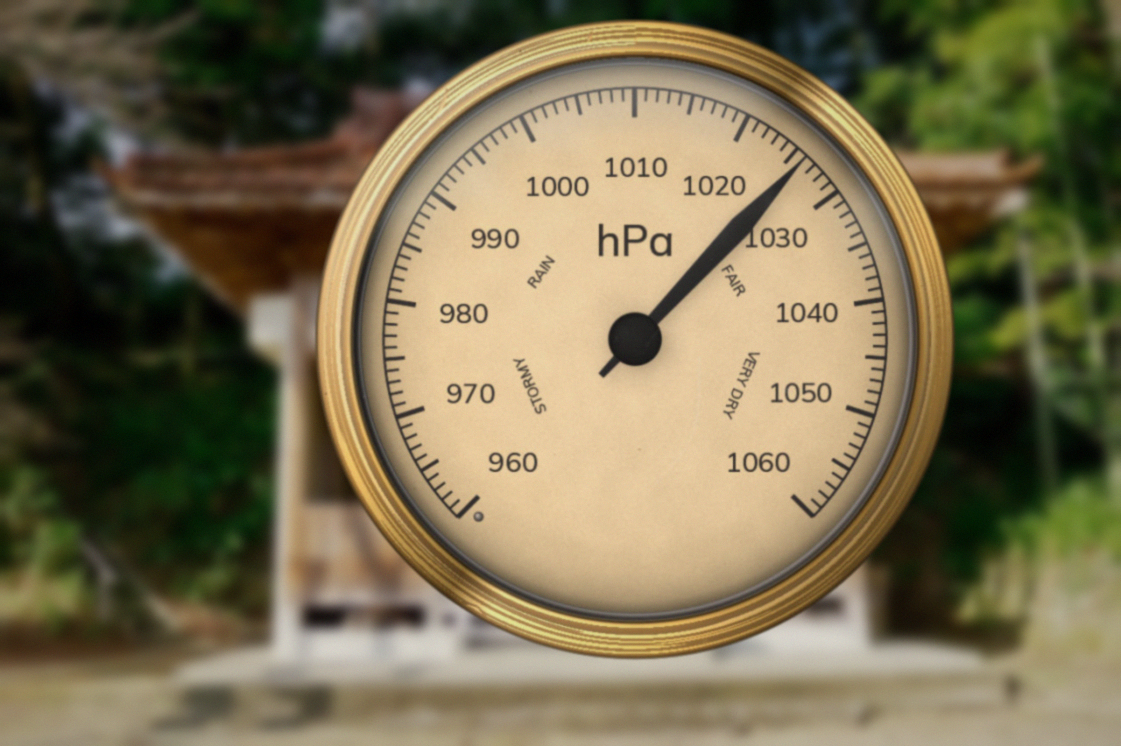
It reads {"value": 1026, "unit": "hPa"}
